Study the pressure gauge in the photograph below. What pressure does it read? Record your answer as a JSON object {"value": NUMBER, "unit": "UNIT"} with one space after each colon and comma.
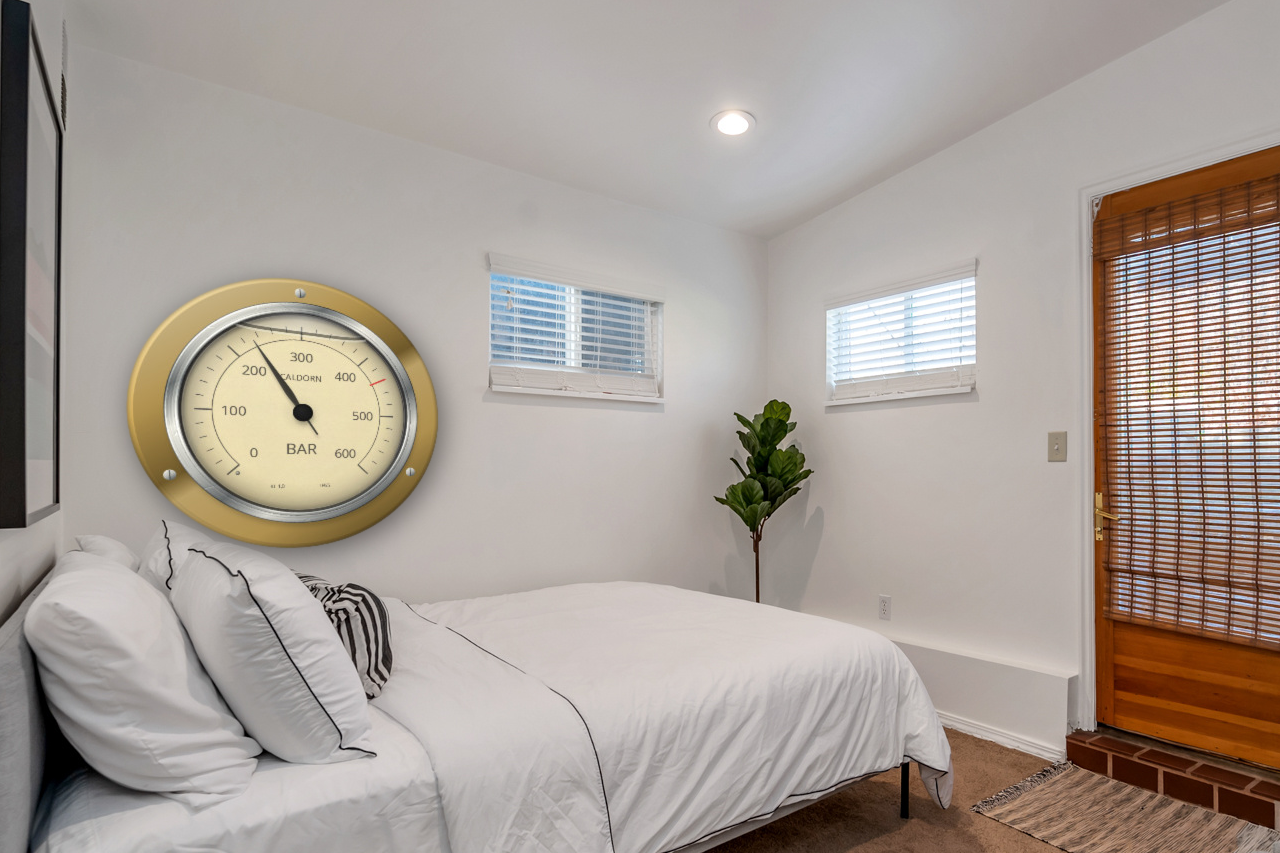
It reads {"value": 230, "unit": "bar"}
